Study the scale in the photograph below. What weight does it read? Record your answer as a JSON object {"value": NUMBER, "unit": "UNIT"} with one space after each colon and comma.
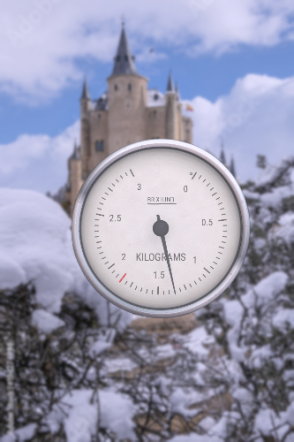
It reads {"value": 1.35, "unit": "kg"}
